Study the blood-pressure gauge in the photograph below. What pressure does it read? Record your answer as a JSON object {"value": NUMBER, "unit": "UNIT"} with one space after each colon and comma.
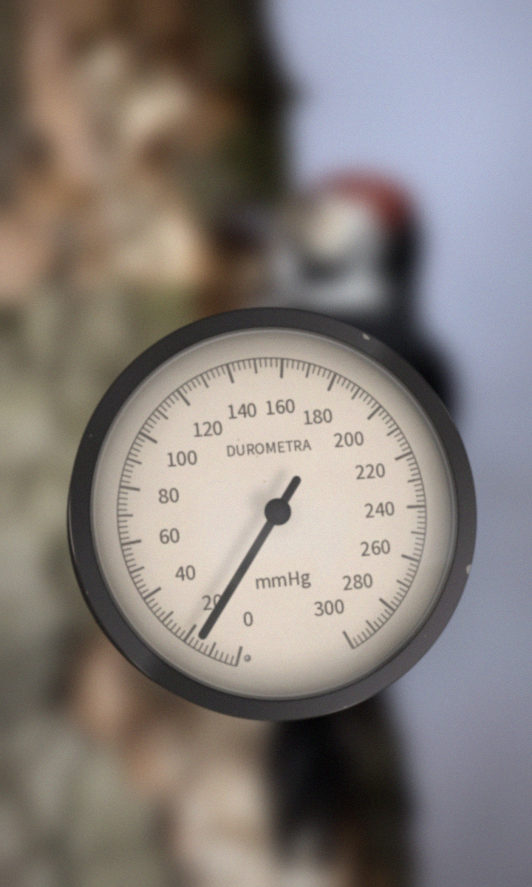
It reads {"value": 16, "unit": "mmHg"}
